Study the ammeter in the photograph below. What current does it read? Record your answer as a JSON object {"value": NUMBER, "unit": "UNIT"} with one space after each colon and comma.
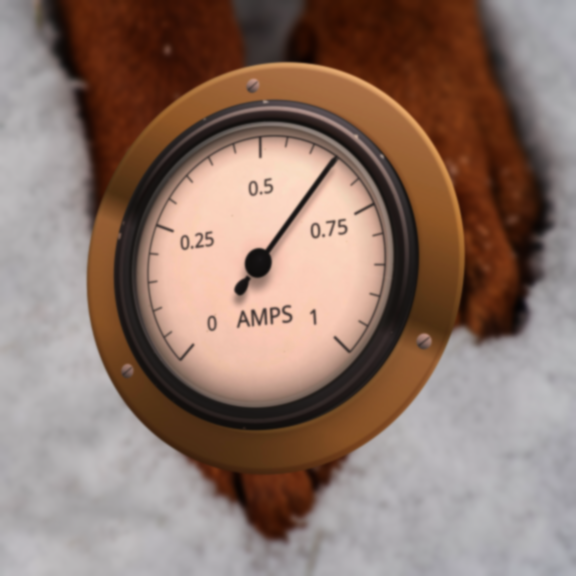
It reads {"value": 0.65, "unit": "A"}
